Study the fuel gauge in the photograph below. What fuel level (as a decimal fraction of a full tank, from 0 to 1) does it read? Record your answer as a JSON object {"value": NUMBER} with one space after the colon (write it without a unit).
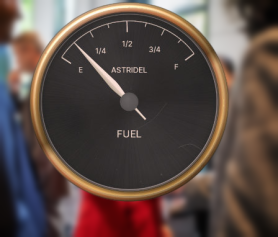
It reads {"value": 0.125}
